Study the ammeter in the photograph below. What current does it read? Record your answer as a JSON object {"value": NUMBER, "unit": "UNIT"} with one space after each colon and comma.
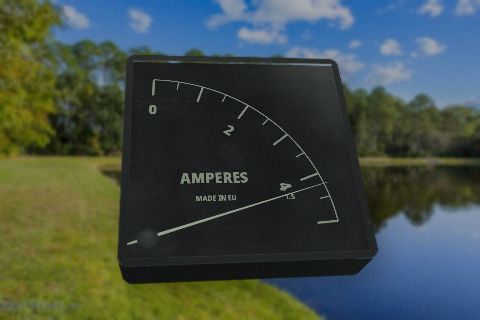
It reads {"value": 4.25, "unit": "A"}
